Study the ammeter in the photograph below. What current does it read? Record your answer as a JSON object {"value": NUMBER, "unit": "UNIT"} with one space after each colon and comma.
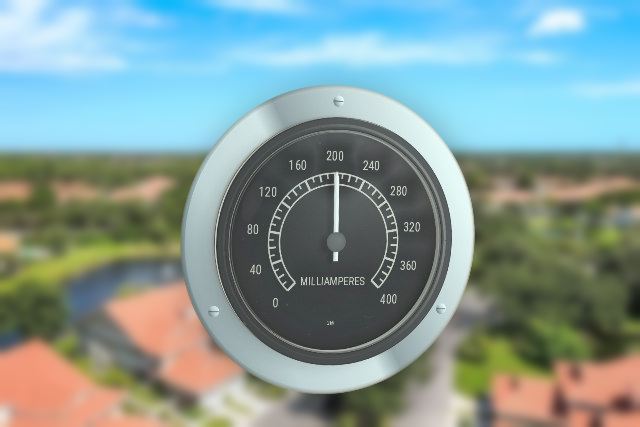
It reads {"value": 200, "unit": "mA"}
